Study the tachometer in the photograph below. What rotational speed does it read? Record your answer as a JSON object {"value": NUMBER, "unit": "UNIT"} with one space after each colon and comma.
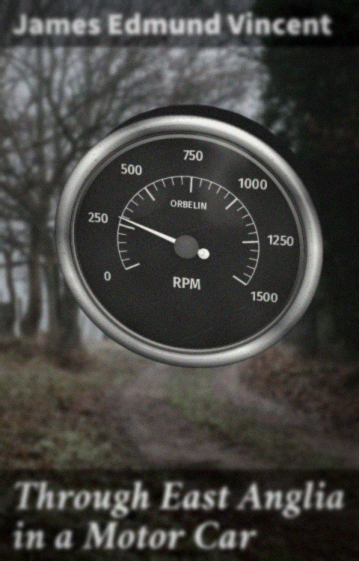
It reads {"value": 300, "unit": "rpm"}
